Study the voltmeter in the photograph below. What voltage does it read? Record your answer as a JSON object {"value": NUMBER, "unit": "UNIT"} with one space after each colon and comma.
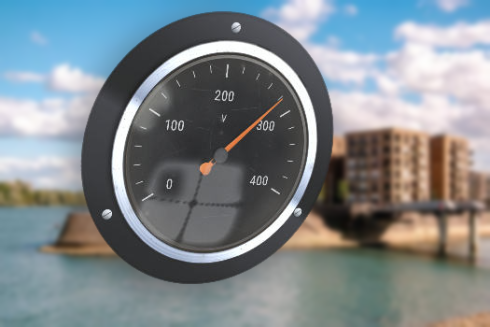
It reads {"value": 280, "unit": "V"}
